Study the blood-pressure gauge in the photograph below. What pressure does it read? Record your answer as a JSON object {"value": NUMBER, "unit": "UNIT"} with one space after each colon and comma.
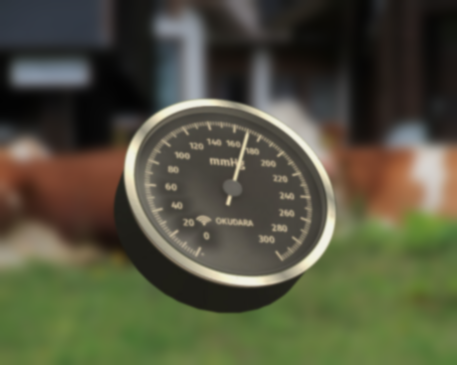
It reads {"value": 170, "unit": "mmHg"}
